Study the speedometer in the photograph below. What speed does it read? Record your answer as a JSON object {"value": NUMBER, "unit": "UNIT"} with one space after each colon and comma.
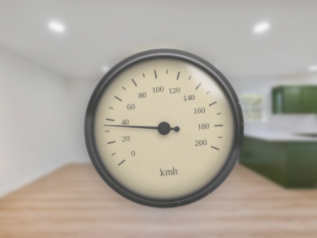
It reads {"value": 35, "unit": "km/h"}
